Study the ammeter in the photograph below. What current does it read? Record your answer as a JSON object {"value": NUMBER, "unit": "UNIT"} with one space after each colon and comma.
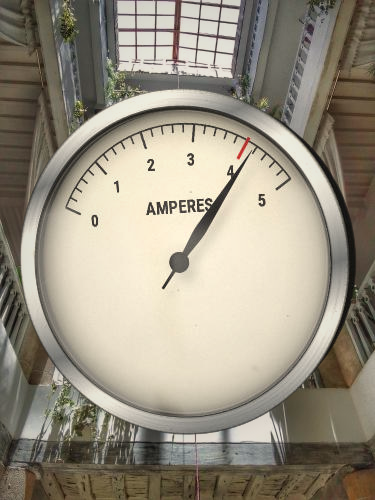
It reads {"value": 4.2, "unit": "A"}
